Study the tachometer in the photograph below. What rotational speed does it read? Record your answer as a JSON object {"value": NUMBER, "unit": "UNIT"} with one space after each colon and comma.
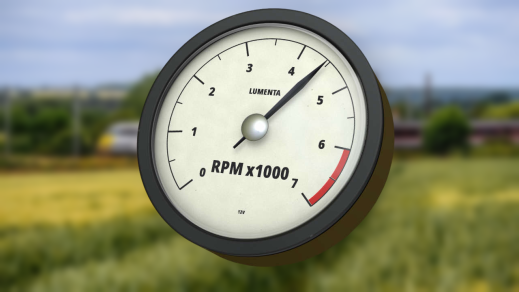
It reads {"value": 4500, "unit": "rpm"}
